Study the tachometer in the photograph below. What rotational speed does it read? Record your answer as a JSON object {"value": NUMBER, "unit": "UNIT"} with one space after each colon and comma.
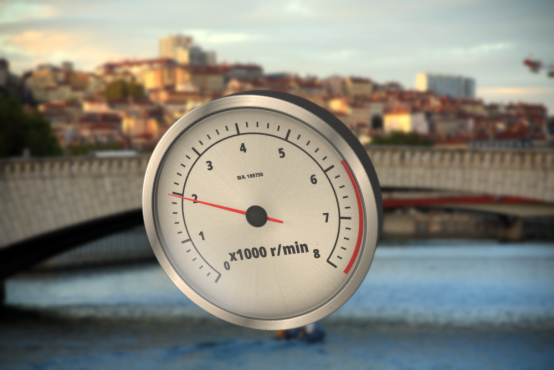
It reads {"value": 2000, "unit": "rpm"}
